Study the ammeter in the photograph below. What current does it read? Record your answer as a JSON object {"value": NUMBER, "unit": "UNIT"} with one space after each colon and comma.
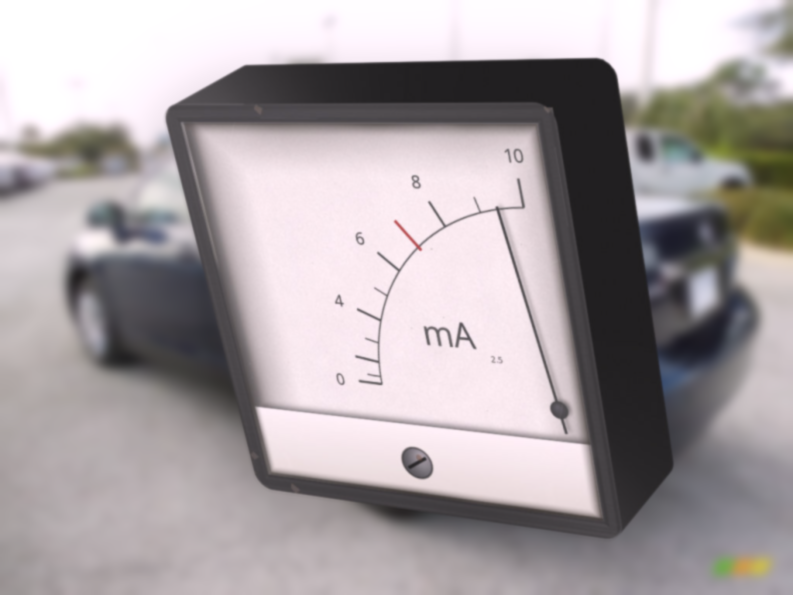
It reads {"value": 9.5, "unit": "mA"}
